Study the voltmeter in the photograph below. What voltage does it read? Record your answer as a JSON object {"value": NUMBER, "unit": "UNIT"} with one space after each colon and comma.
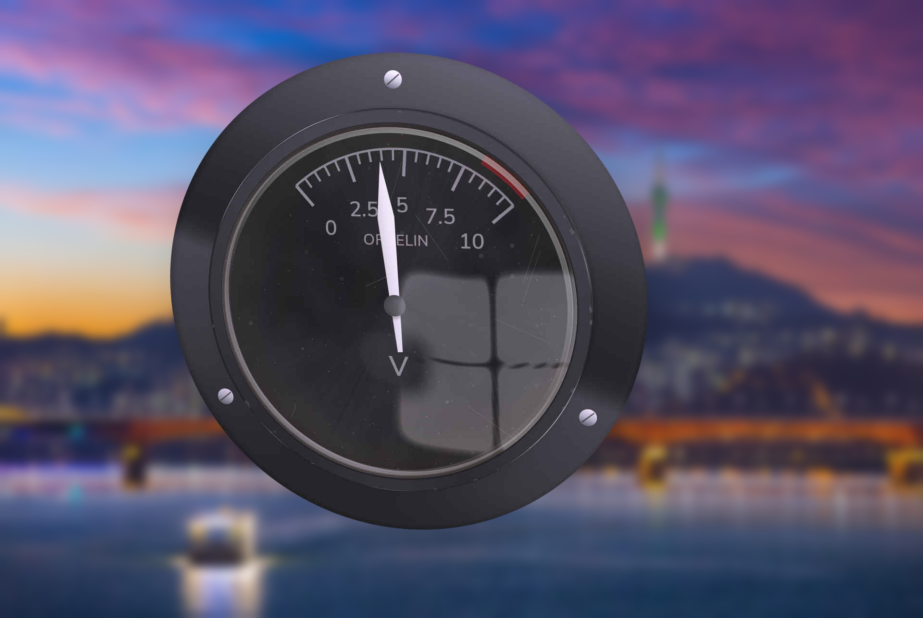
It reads {"value": 4, "unit": "V"}
